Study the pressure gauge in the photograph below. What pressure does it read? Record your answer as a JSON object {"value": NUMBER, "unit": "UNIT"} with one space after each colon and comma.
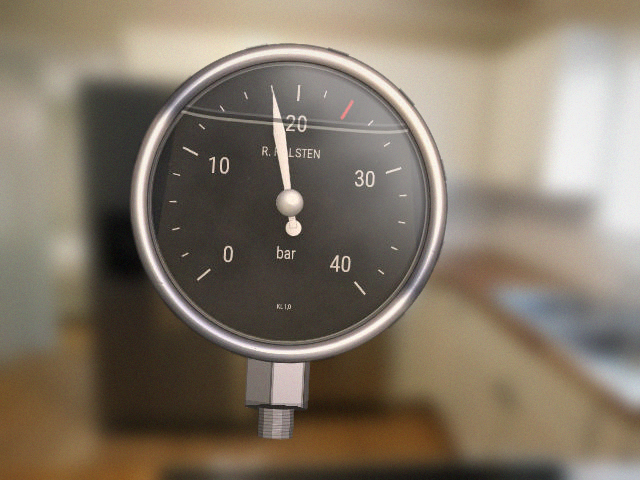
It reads {"value": 18, "unit": "bar"}
